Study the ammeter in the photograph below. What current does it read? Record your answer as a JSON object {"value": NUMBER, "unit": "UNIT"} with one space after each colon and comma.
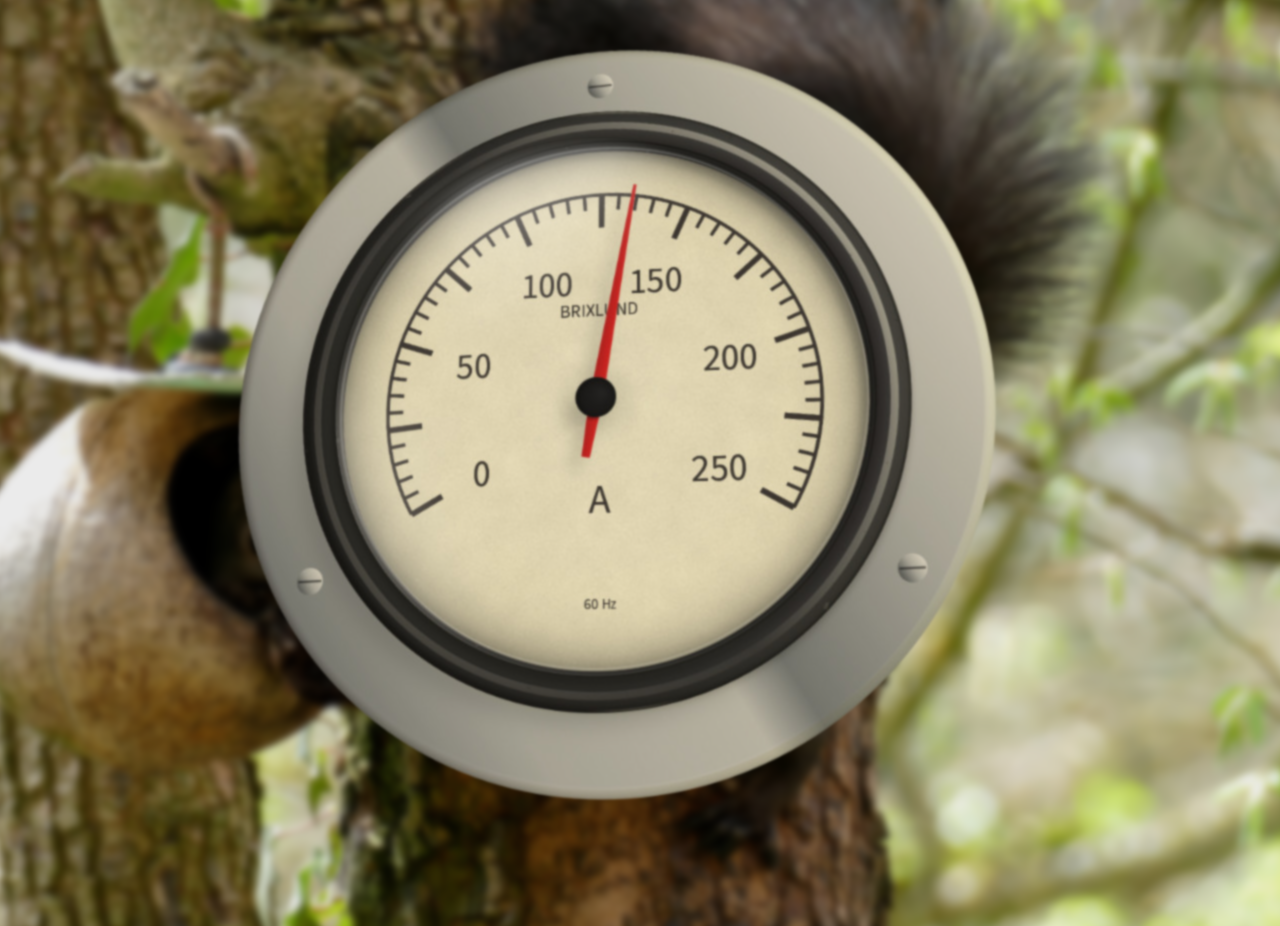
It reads {"value": 135, "unit": "A"}
